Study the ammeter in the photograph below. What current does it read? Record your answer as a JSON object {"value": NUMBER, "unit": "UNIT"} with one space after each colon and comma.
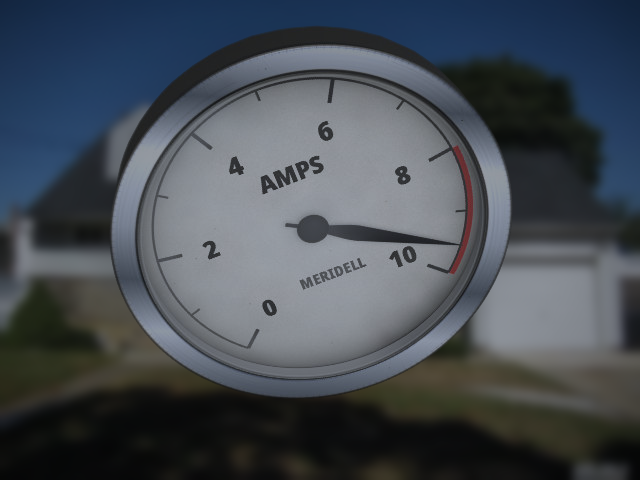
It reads {"value": 9.5, "unit": "A"}
